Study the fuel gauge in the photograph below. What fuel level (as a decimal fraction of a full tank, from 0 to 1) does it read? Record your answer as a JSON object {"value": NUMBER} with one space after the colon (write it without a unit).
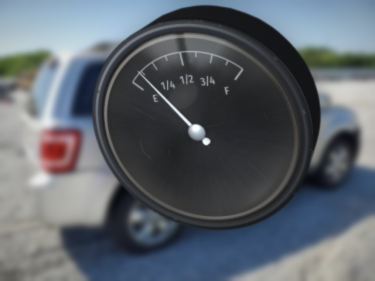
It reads {"value": 0.125}
